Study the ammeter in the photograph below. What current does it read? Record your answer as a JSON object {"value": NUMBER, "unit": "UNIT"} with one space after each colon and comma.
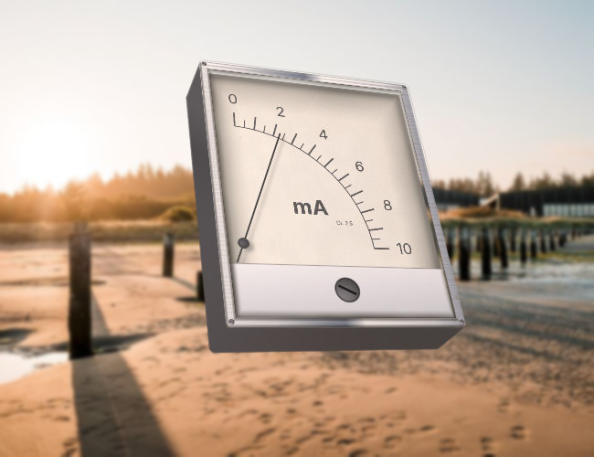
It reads {"value": 2.25, "unit": "mA"}
